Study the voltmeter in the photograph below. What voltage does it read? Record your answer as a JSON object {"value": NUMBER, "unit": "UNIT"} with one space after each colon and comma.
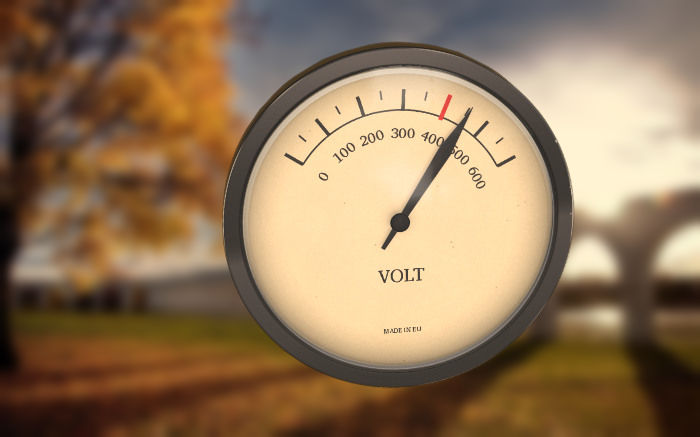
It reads {"value": 450, "unit": "V"}
